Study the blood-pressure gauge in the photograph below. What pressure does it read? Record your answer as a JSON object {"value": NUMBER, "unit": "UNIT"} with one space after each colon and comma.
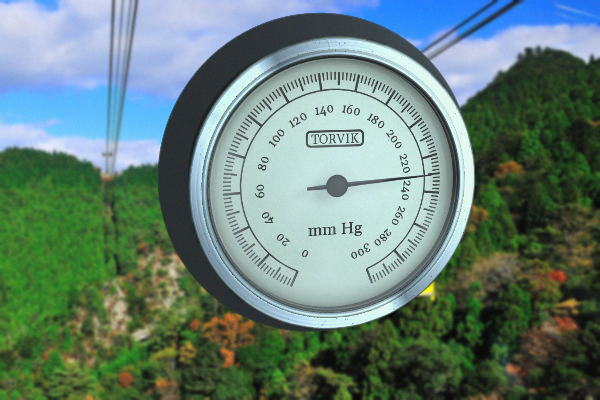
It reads {"value": 230, "unit": "mmHg"}
